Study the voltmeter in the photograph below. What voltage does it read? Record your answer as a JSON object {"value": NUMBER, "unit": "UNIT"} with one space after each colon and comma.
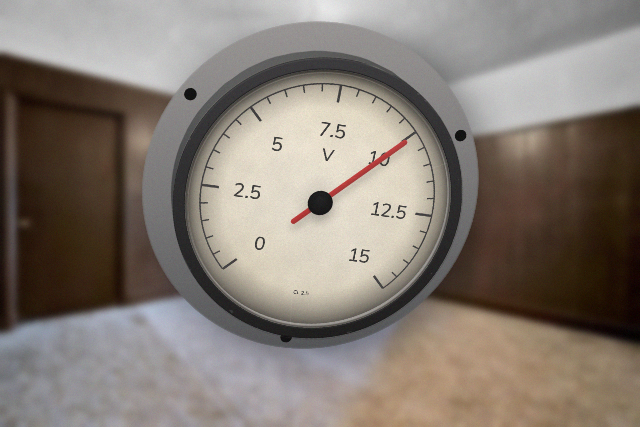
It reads {"value": 10, "unit": "V"}
